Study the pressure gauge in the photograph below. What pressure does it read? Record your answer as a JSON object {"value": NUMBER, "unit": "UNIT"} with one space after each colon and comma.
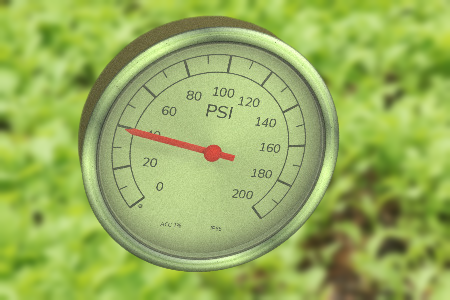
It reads {"value": 40, "unit": "psi"}
